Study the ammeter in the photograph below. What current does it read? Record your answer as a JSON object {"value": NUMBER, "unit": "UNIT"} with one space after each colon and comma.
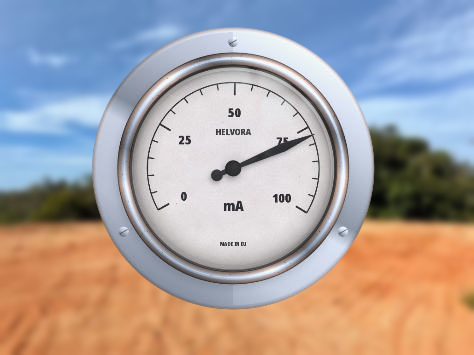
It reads {"value": 77.5, "unit": "mA"}
